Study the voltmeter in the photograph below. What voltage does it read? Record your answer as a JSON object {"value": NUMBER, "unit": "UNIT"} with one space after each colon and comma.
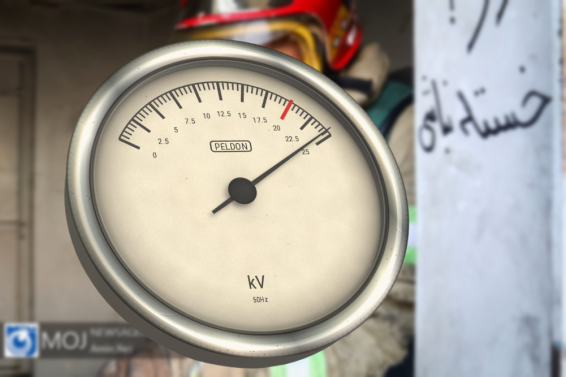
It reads {"value": 24.5, "unit": "kV"}
